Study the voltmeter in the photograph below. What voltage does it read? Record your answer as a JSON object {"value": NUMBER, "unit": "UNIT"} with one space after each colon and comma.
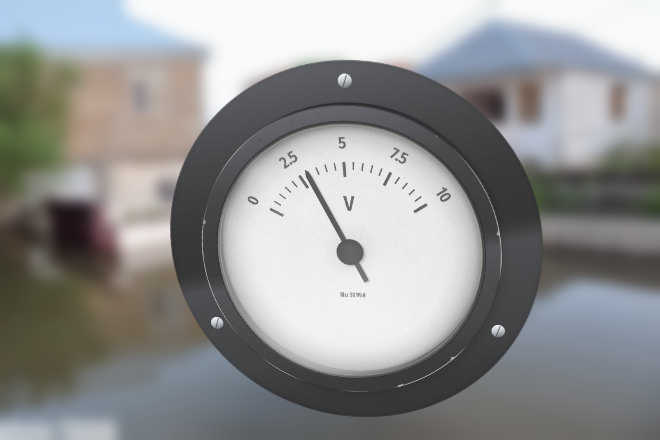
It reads {"value": 3, "unit": "V"}
